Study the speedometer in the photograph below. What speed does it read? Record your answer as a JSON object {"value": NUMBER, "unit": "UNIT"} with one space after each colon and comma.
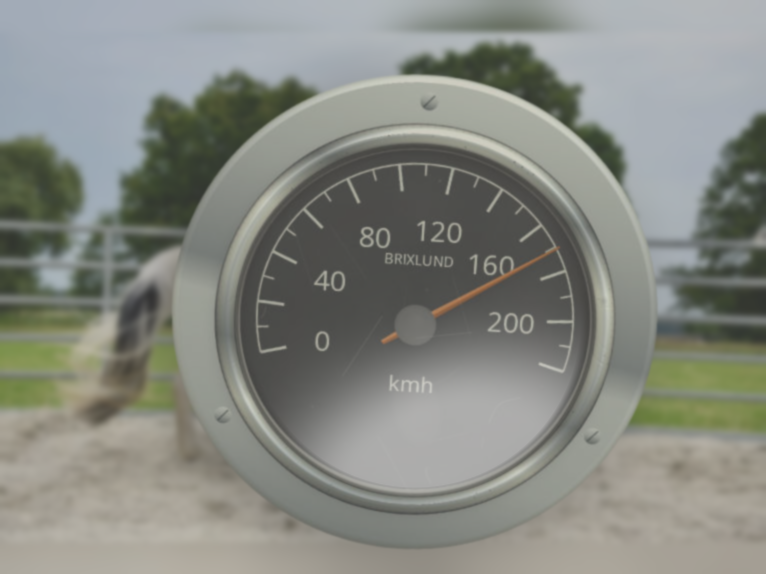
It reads {"value": 170, "unit": "km/h"}
